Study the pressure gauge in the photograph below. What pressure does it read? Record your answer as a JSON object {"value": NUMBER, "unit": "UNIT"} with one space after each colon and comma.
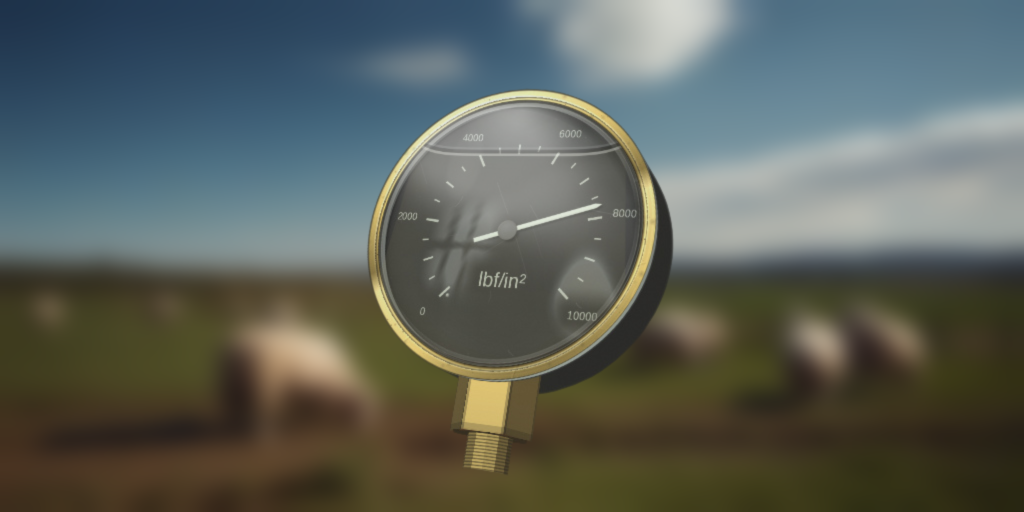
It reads {"value": 7750, "unit": "psi"}
